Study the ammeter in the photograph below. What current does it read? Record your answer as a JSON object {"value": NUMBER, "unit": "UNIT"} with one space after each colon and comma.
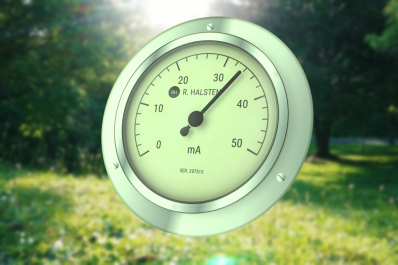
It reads {"value": 34, "unit": "mA"}
